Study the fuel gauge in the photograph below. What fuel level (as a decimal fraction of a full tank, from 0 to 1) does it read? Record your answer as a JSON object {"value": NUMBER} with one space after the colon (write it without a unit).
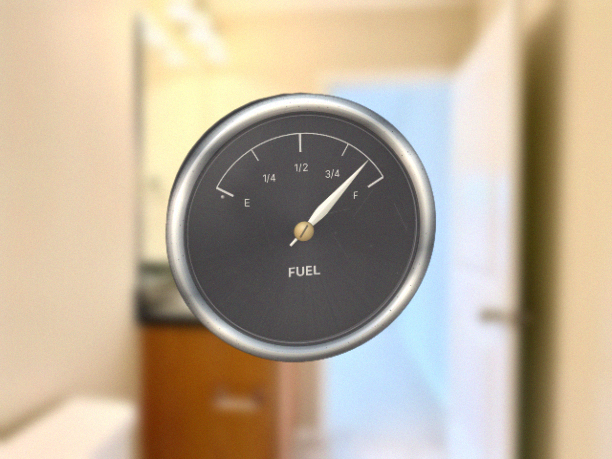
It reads {"value": 0.875}
